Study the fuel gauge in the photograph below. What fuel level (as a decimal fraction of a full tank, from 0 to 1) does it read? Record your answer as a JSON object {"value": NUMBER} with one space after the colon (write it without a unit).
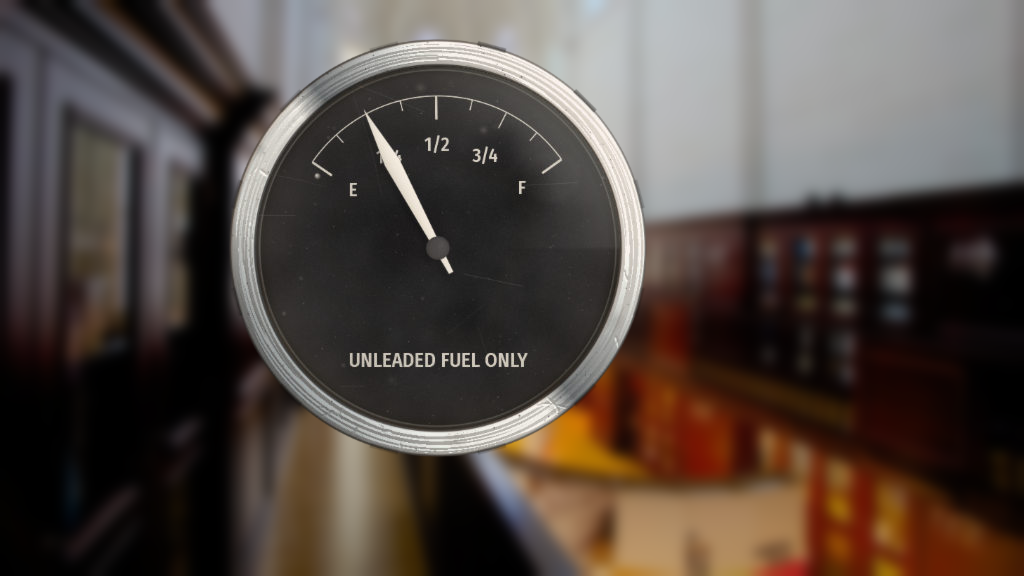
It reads {"value": 0.25}
